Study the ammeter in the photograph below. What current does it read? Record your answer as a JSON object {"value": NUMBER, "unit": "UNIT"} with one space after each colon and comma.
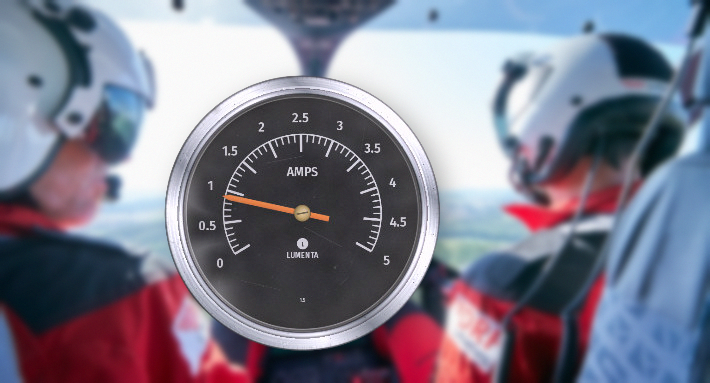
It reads {"value": 0.9, "unit": "A"}
